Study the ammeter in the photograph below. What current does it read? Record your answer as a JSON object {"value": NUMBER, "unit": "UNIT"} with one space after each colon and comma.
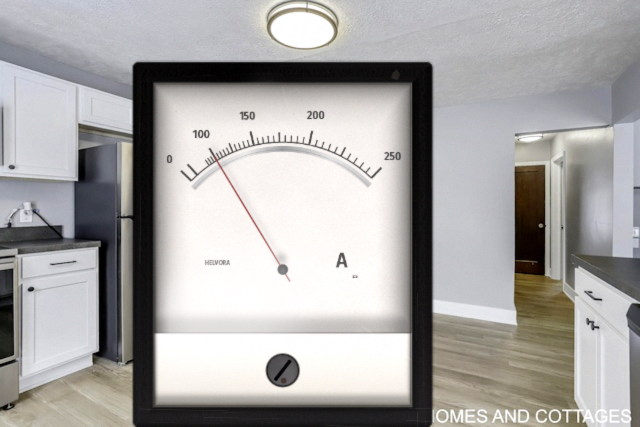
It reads {"value": 100, "unit": "A"}
